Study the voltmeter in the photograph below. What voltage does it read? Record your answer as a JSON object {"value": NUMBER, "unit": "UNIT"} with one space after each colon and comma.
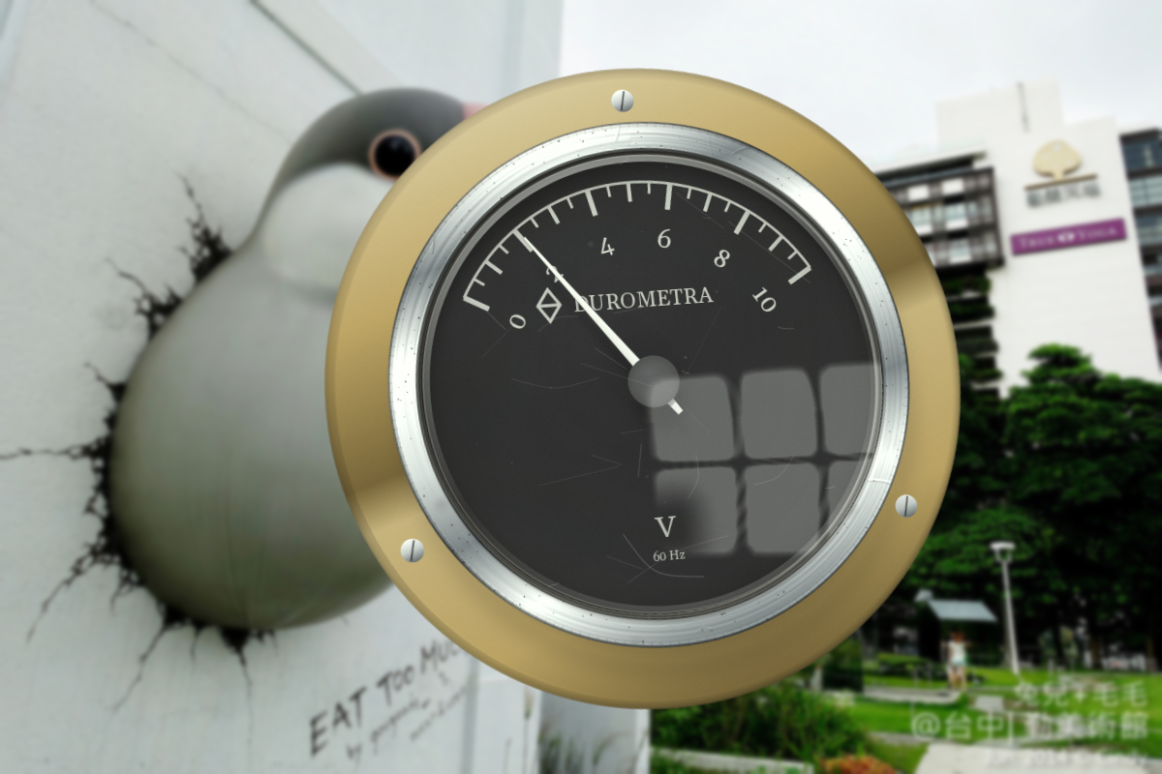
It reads {"value": 2, "unit": "V"}
